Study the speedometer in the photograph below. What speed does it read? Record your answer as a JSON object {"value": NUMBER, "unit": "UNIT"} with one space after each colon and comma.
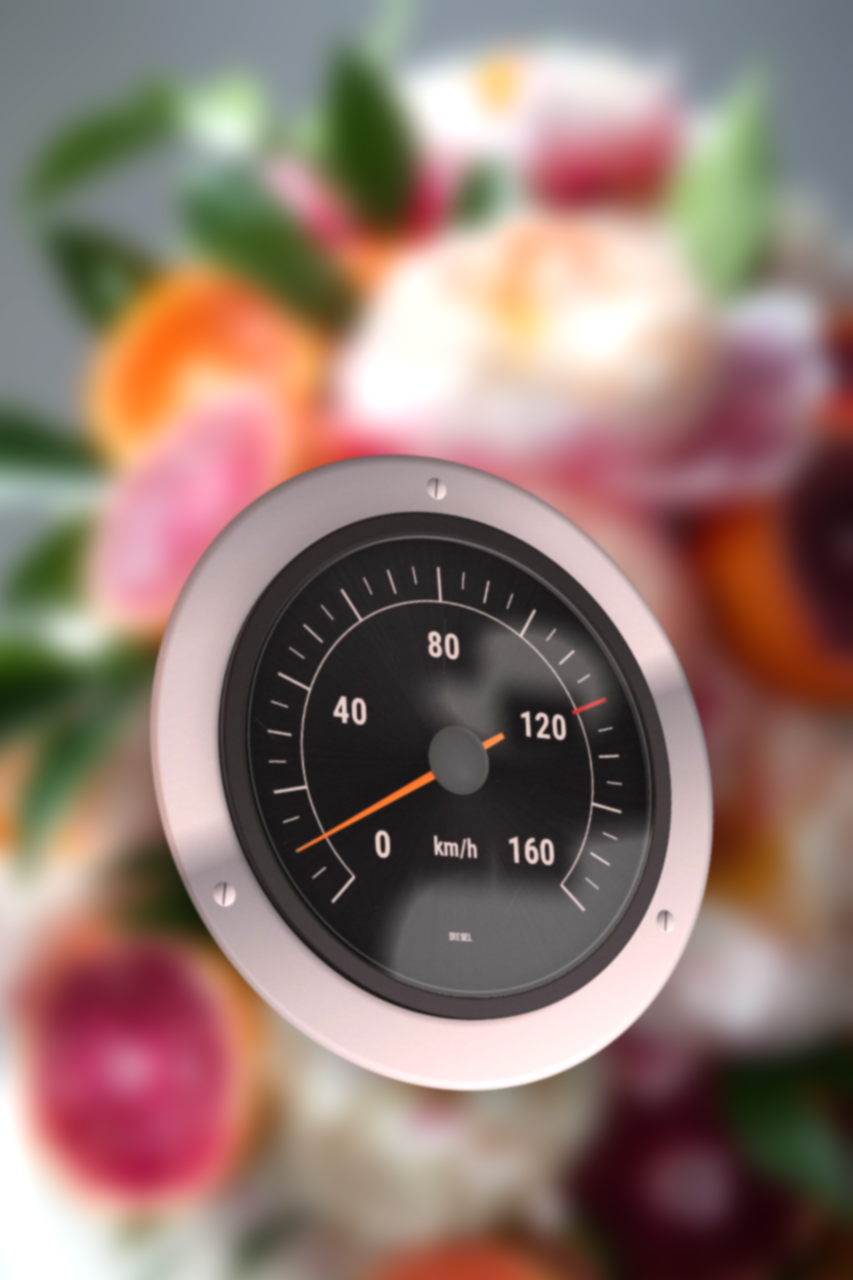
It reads {"value": 10, "unit": "km/h"}
